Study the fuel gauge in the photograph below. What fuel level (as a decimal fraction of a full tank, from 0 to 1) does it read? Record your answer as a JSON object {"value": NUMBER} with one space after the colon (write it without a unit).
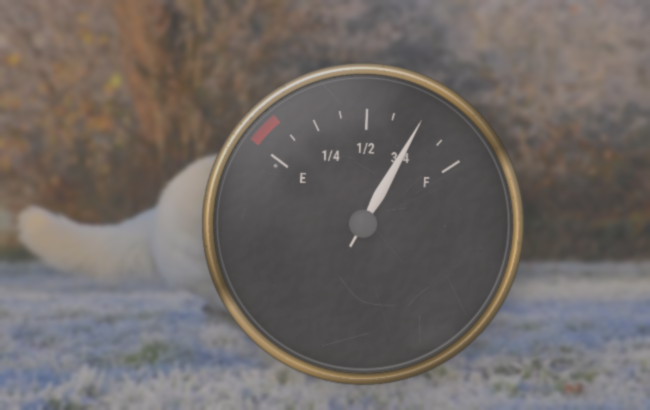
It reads {"value": 0.75}
